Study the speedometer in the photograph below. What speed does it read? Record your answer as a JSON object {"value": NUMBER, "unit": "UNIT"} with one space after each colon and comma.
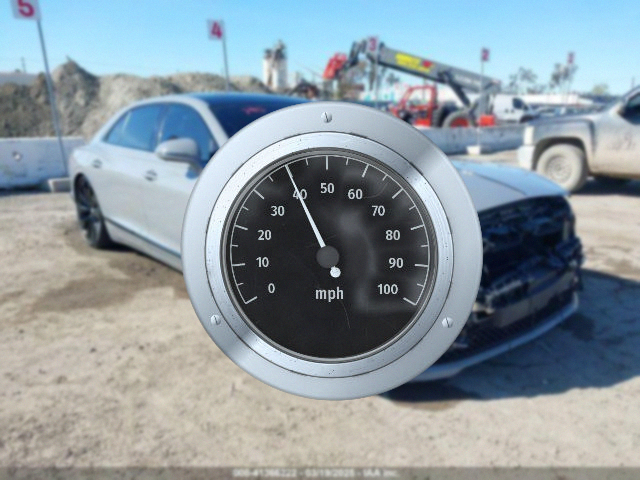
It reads {"value": 40, "unit": "mph"}
